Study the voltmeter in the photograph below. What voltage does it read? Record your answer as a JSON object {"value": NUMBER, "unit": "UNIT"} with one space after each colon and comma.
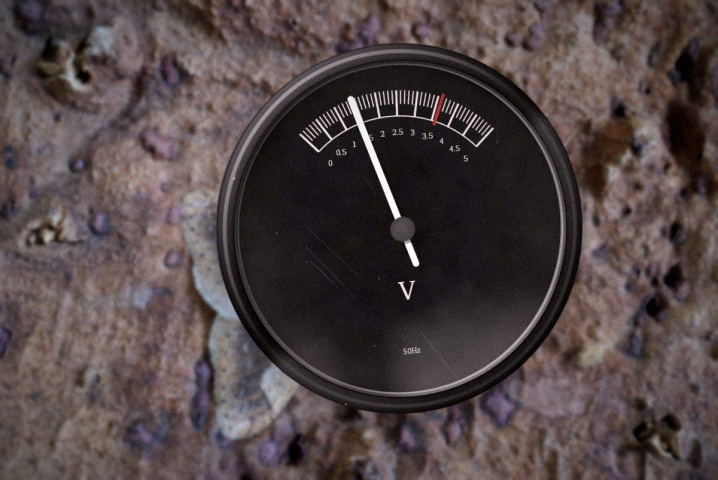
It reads {"value": 1.4, "unit": "V"}
